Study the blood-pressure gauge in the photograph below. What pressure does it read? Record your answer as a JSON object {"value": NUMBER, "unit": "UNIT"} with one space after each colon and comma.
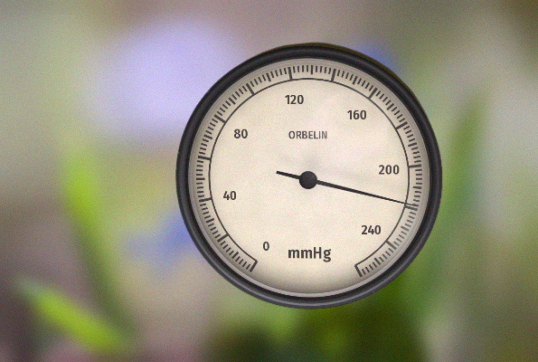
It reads {"value": 218, "unit": "mmHg"}
